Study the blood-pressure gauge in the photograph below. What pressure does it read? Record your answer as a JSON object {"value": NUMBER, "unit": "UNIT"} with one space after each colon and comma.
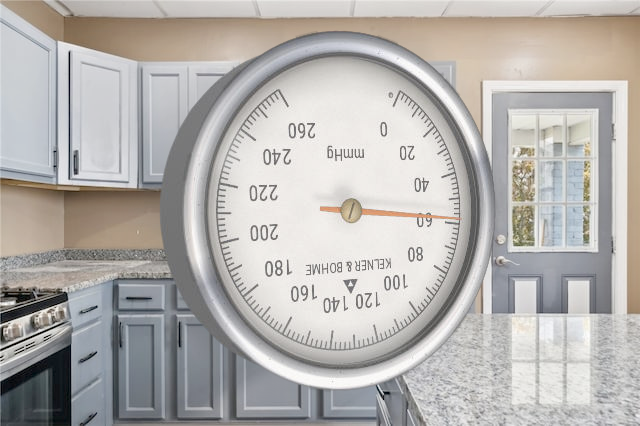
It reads {"value": 58, "unit": "mmHg"}
